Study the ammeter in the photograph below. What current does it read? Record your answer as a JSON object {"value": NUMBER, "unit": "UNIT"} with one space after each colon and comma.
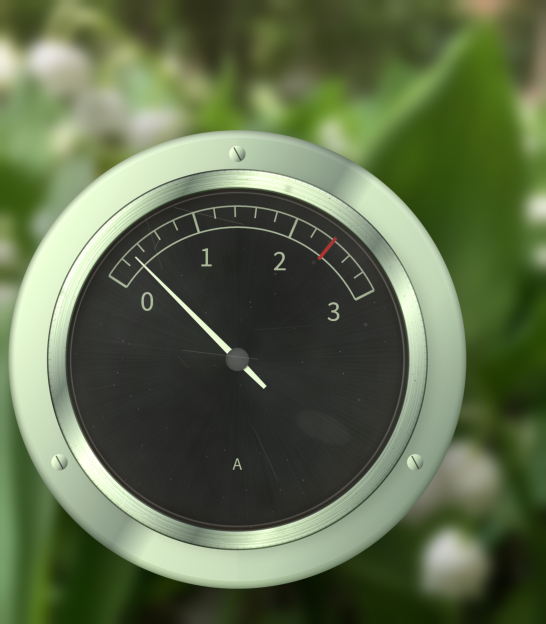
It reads {"value": 0.3, "unit": "A"}
